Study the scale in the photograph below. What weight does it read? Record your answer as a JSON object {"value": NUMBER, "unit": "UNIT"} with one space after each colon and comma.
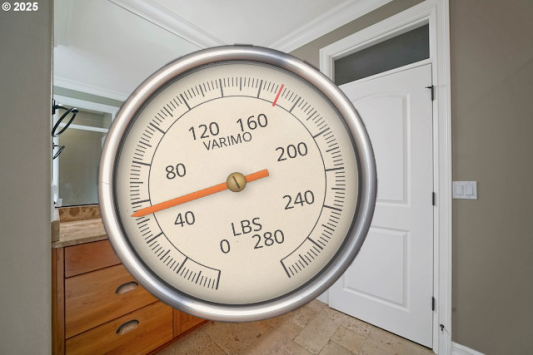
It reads {"value": 54, "unit": "lb"}
